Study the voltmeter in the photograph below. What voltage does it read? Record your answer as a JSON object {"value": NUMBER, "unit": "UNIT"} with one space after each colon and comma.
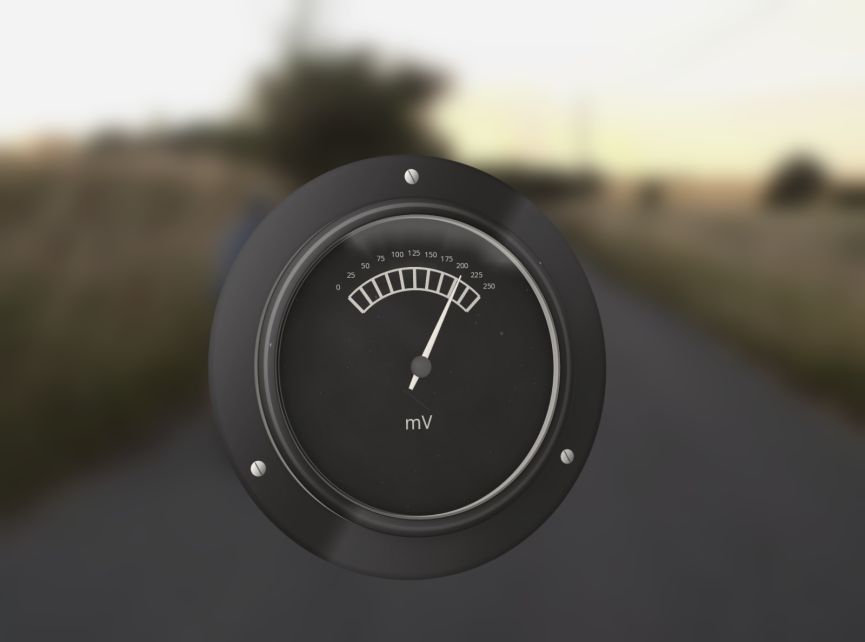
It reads {"value": 200, "unit": "mV"}
